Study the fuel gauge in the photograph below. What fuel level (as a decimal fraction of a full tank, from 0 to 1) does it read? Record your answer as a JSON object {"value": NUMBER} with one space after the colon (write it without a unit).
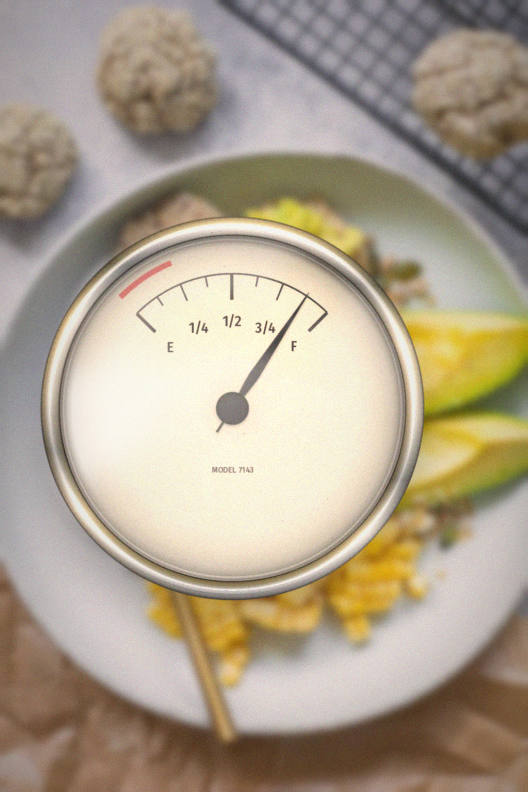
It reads {"value": 0.875}
